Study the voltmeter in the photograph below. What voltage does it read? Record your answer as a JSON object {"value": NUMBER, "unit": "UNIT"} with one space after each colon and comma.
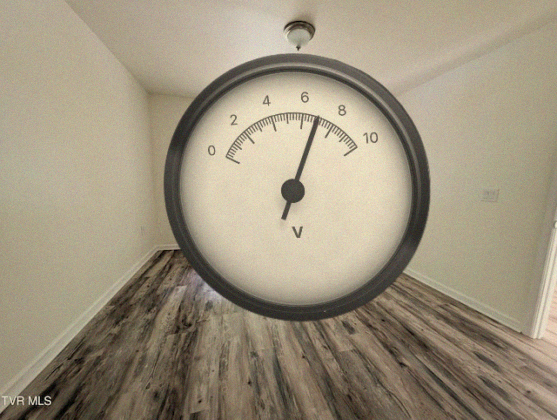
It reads {"value": 7, "unit": "V"}
